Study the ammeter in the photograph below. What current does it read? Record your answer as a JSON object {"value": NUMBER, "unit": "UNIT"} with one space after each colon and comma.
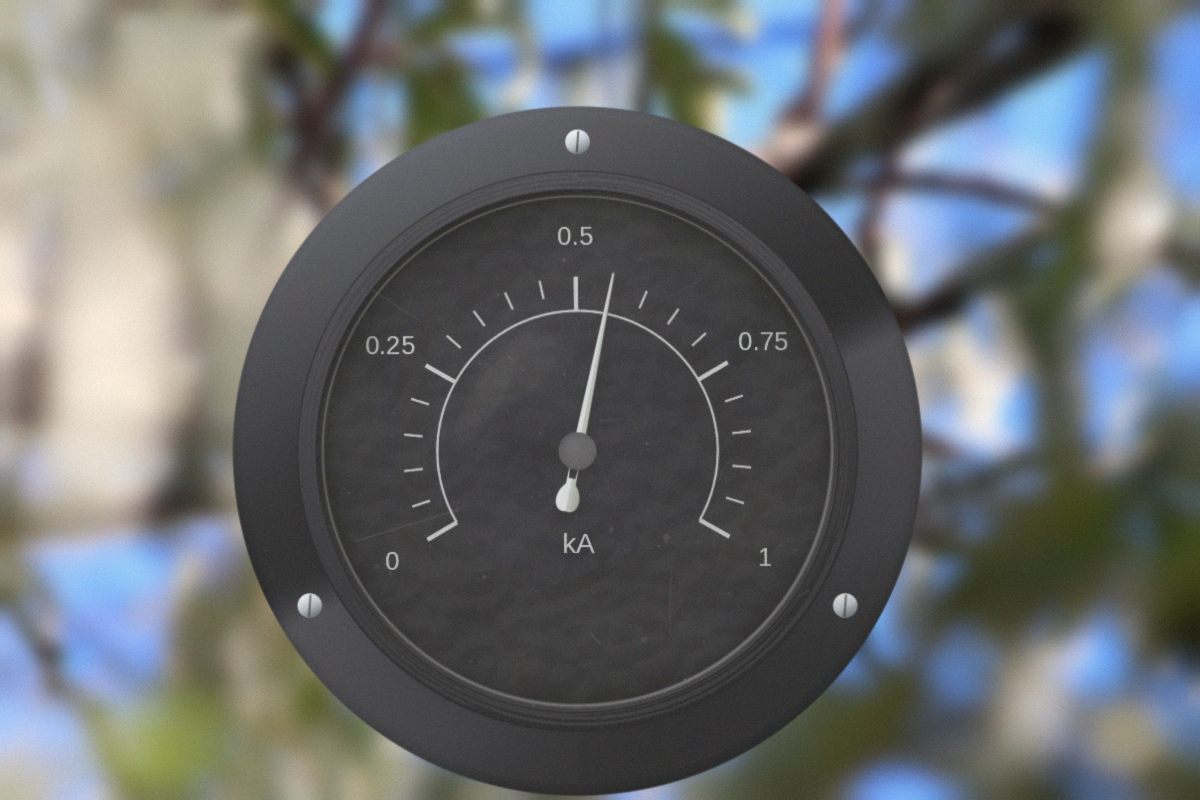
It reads {"value": 0.55, "unit": "kA"}
